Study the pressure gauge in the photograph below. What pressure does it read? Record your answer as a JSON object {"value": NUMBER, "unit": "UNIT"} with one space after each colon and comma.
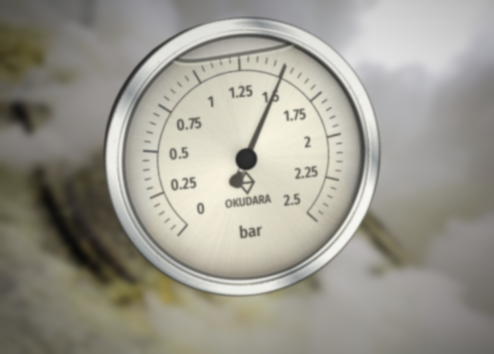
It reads {"value": 1.5, "unit": "bar"}
